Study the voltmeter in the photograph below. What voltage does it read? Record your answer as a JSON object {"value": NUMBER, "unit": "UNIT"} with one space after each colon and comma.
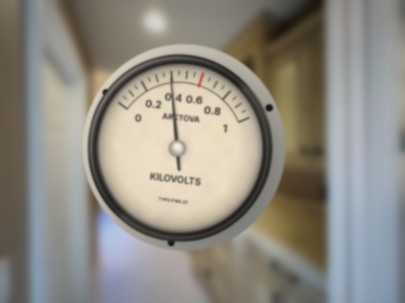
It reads {"value": 0.4, "unit": "kV"}
